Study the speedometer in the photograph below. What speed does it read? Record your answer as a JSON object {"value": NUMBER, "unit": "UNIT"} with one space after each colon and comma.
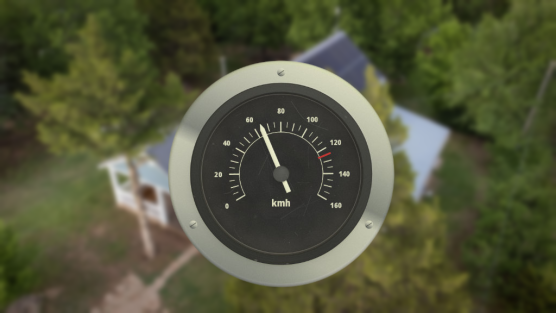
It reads {"value": 65, "unit": "km/h"}
